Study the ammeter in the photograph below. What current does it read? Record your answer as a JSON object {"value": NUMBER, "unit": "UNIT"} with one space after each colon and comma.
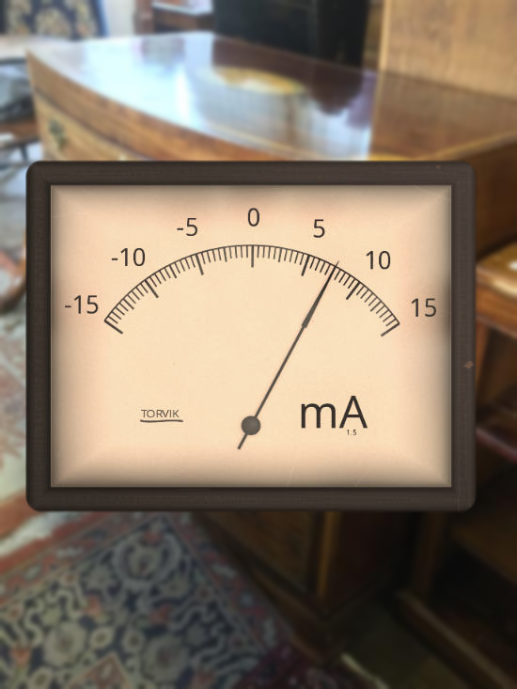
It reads {"value": 7.5, "unit": "mA"}
